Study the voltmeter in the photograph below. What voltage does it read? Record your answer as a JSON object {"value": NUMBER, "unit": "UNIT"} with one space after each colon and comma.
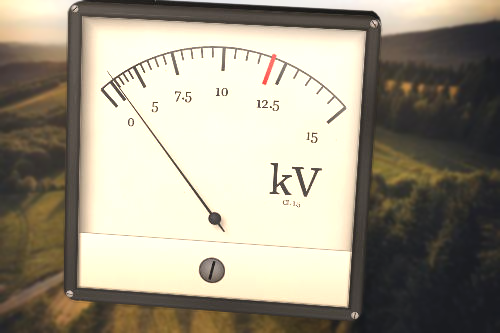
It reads {"value": 3, "unit": "kV"}
